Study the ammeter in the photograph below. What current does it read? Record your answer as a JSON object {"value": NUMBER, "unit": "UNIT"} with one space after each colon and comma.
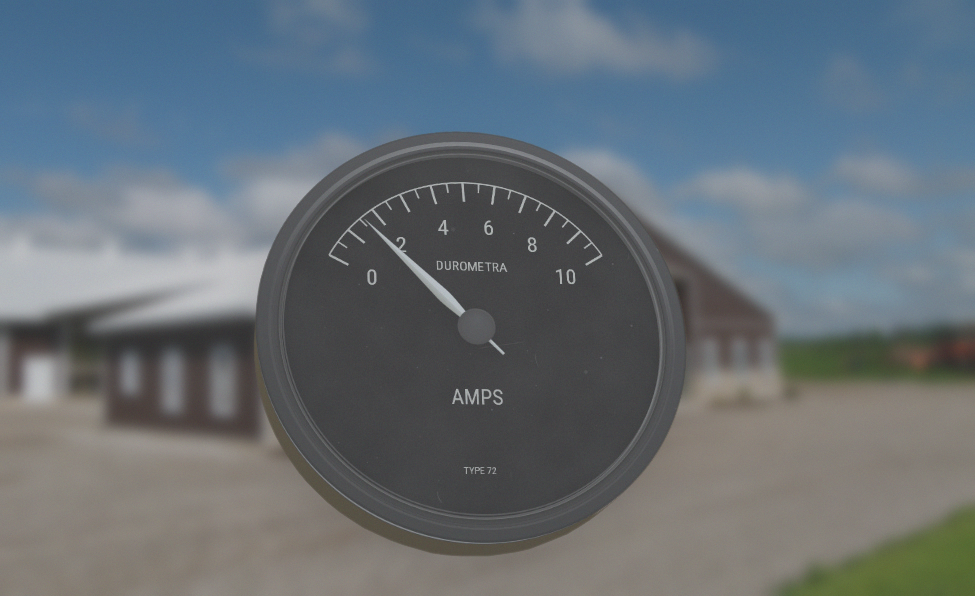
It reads {"value": 1.5, "unit": "A"}
